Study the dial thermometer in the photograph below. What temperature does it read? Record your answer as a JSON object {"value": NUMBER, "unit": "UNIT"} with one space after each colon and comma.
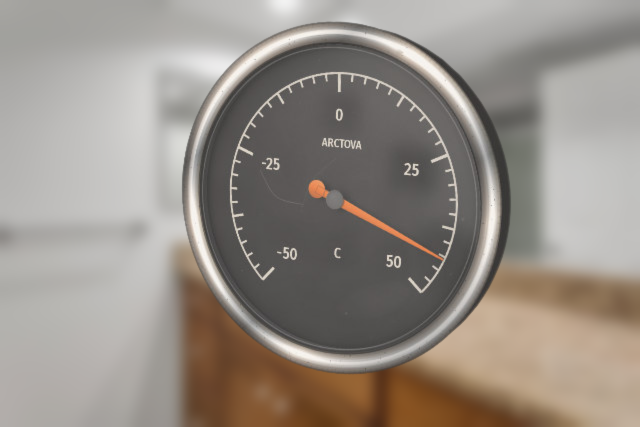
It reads {"value": 42.5, "unit": "°C"}
